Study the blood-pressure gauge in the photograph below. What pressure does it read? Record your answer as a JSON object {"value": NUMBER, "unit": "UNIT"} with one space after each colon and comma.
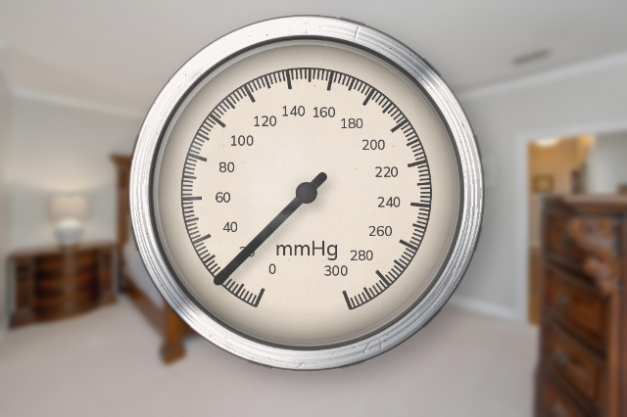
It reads {"value": 20, "unit": "mmHg"}
